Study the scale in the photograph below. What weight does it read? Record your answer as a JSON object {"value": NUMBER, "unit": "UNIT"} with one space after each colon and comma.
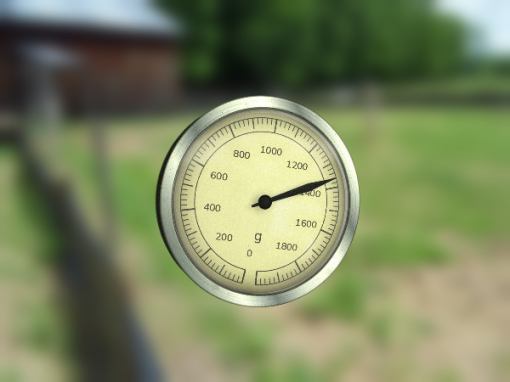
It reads {"value": 1360, "unit": "g"}
